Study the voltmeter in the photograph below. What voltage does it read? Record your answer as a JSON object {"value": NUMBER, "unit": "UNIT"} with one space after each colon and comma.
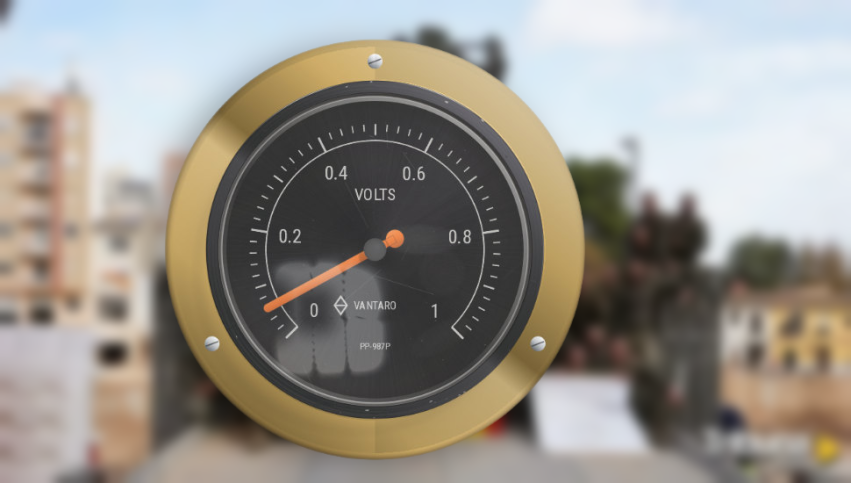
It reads {"value": 0.06, "unit": "V"}
